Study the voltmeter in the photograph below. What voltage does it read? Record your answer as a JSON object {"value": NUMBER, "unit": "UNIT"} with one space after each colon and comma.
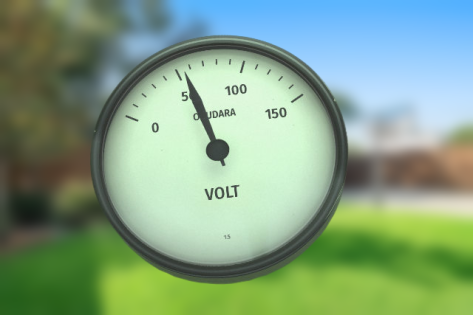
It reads {"value": 55, "unit": "V"}
